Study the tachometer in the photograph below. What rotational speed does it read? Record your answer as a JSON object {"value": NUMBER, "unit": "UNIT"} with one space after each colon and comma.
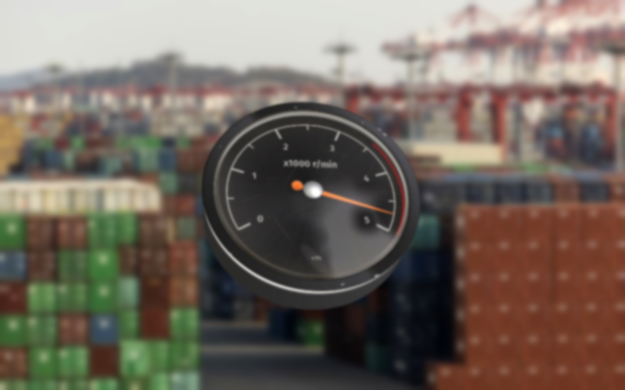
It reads {"value": 4750, "unit": "rpm"}
